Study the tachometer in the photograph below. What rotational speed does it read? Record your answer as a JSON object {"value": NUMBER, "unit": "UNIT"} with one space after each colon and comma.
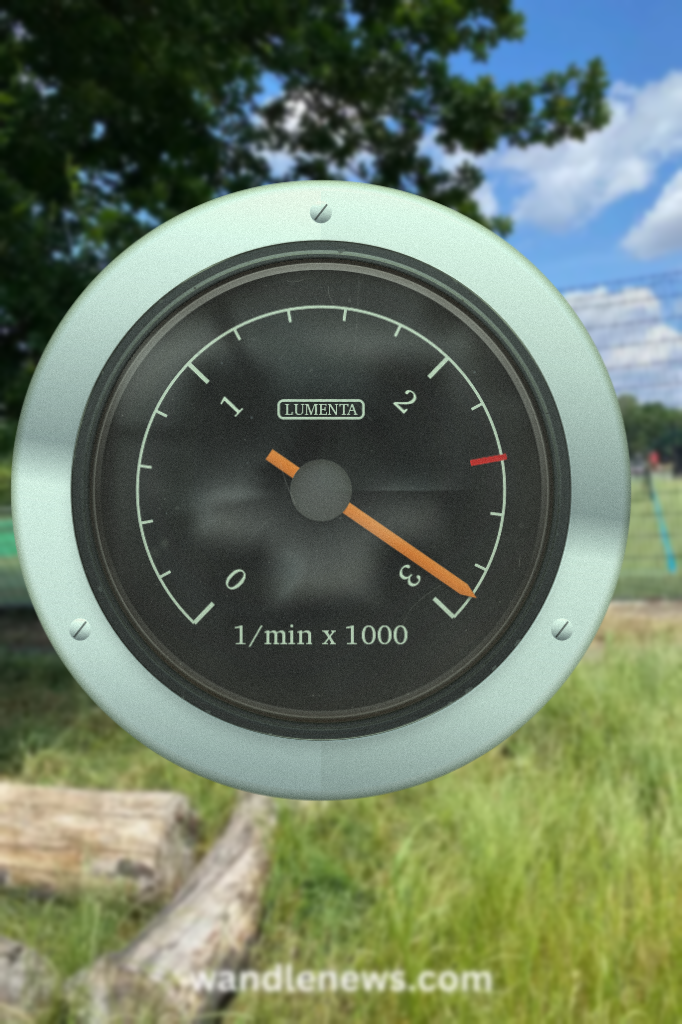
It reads {"value": 2900, "unit": "rpm"}
